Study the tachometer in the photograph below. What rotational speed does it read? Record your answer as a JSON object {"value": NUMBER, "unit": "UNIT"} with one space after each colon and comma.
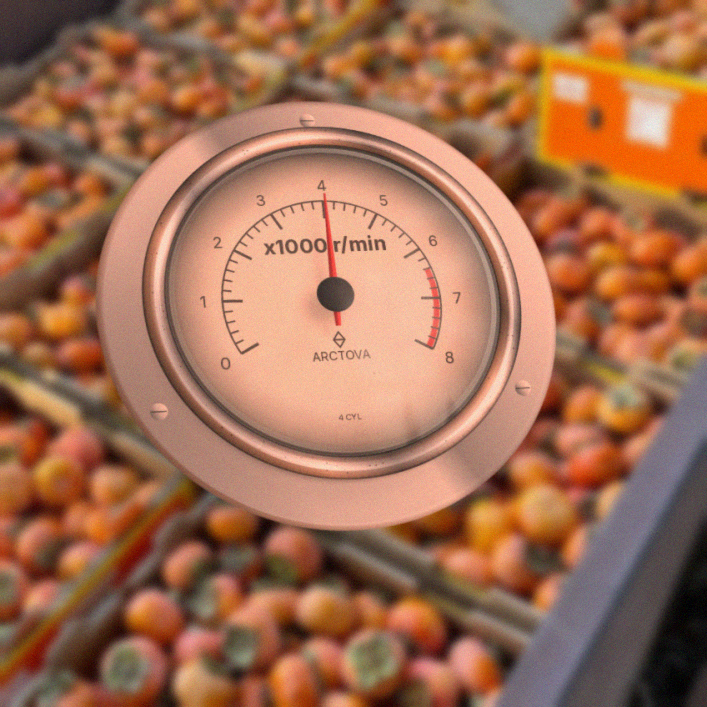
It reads {"value": 4000, "unit": "rpm"}
